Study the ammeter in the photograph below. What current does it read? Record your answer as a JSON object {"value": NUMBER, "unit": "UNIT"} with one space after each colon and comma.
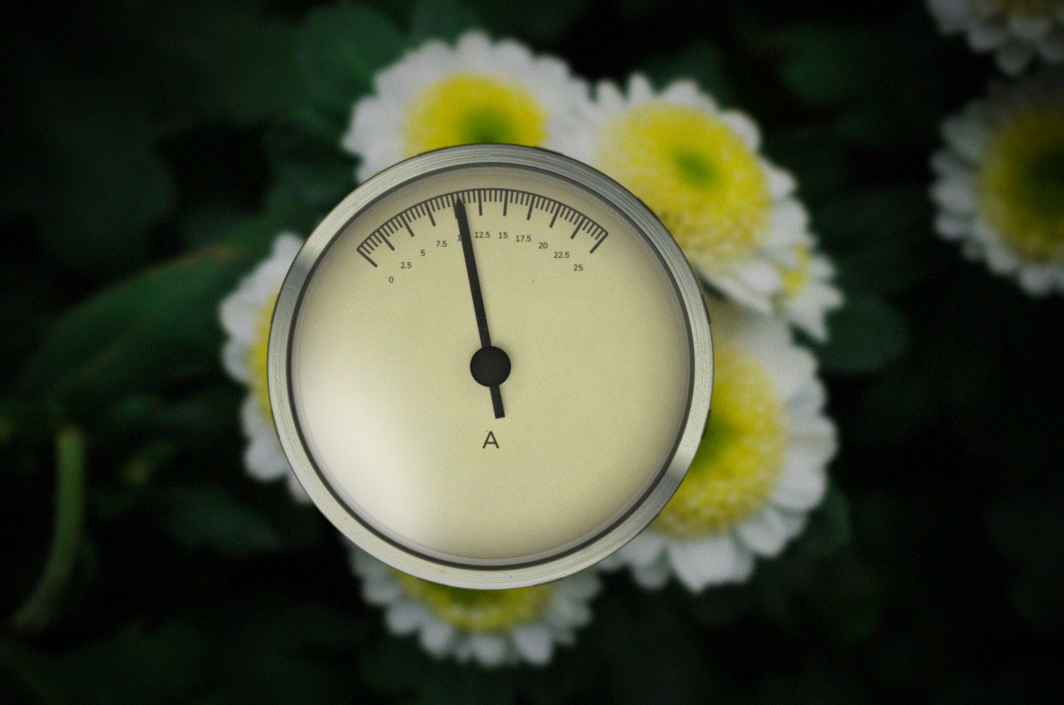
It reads {"value": 10.5, "unit": "A"}
